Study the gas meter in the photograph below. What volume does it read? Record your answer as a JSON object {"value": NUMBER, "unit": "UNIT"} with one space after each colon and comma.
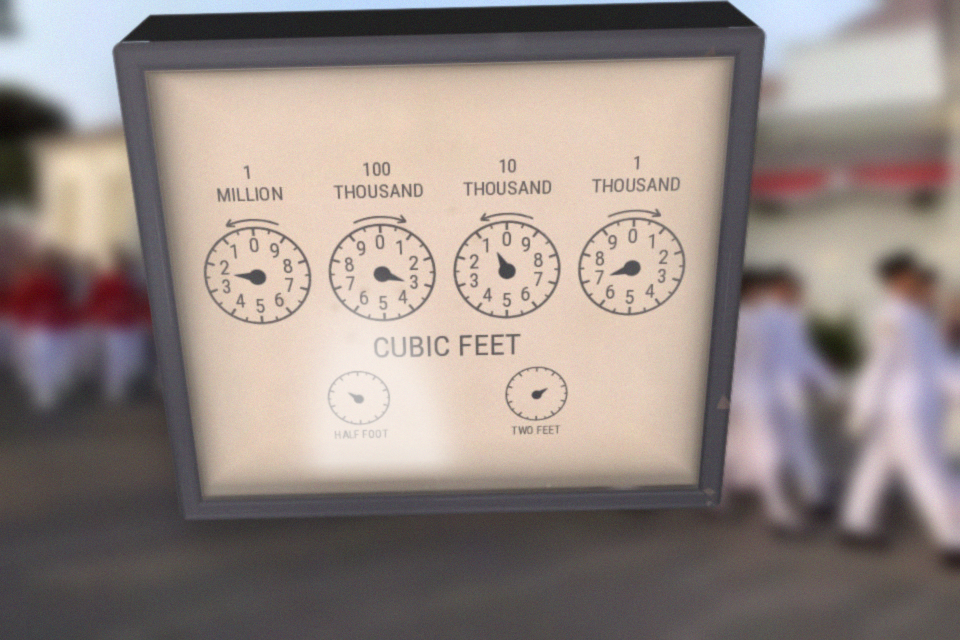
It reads {"value": 230700, "unit": "ft³"}
